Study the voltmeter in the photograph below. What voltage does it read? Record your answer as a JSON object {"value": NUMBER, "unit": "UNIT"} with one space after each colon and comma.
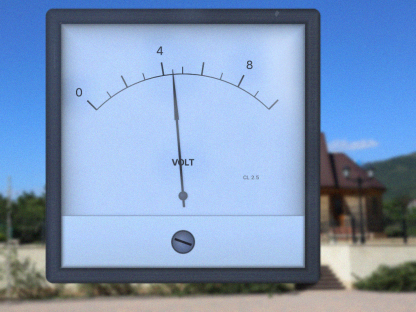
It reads {"value": 4.5, "unit": "V"}
